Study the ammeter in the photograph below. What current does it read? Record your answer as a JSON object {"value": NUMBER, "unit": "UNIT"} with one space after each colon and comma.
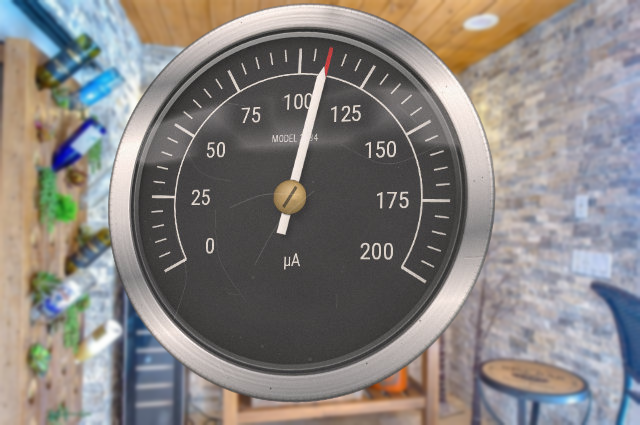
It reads {"value": 110, "unit": "µA"}
